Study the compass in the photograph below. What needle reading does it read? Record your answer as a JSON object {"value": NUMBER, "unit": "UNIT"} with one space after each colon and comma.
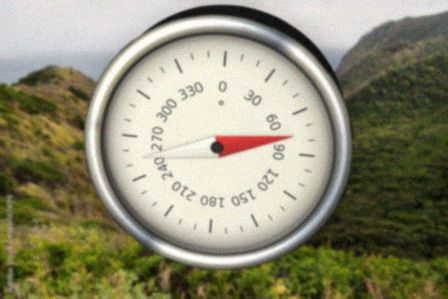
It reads {"value": 75, "unit": "°"}
